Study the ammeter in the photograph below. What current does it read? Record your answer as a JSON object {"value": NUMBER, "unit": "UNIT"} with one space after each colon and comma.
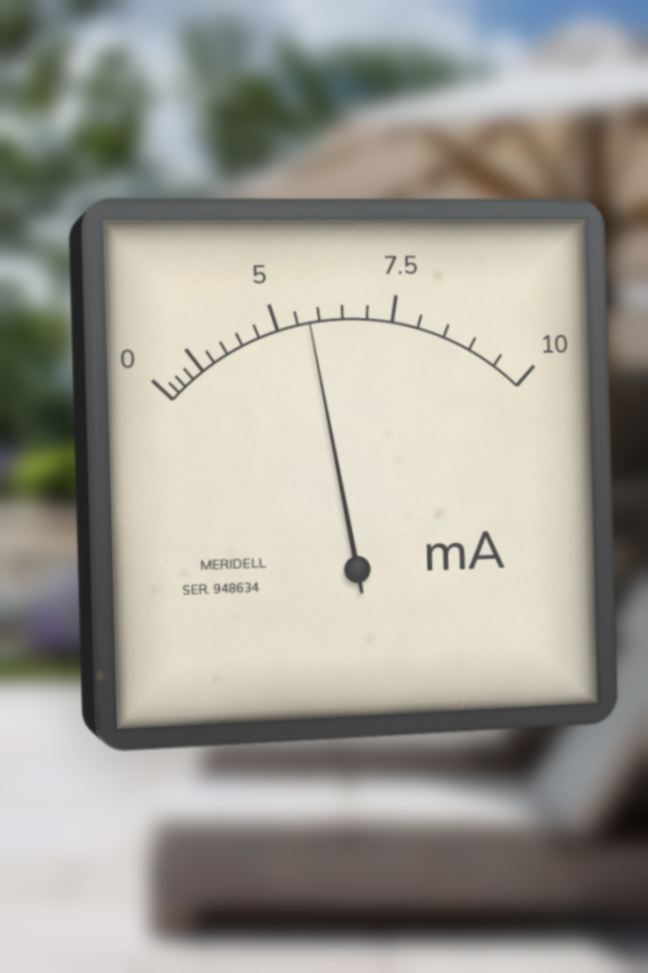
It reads {"value": 5.75, "unit": "mA"}
